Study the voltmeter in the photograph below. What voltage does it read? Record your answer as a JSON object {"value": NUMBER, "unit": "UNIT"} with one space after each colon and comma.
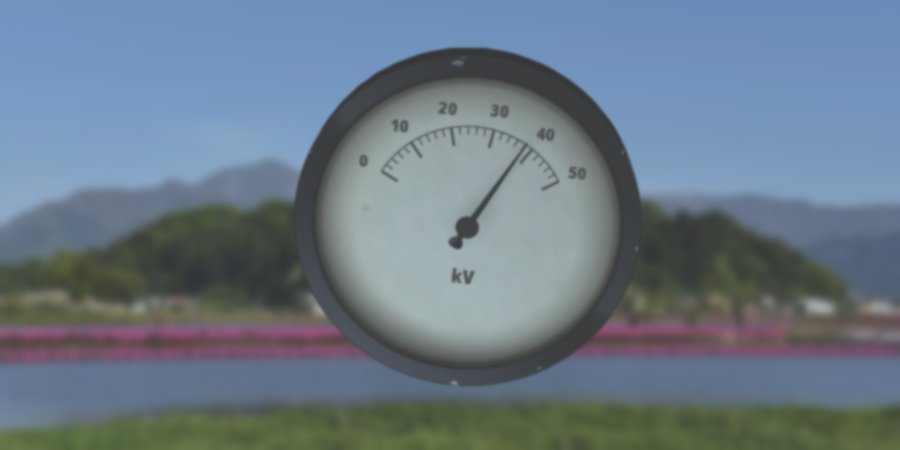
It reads {"value": 38, "unit": "kV"}
